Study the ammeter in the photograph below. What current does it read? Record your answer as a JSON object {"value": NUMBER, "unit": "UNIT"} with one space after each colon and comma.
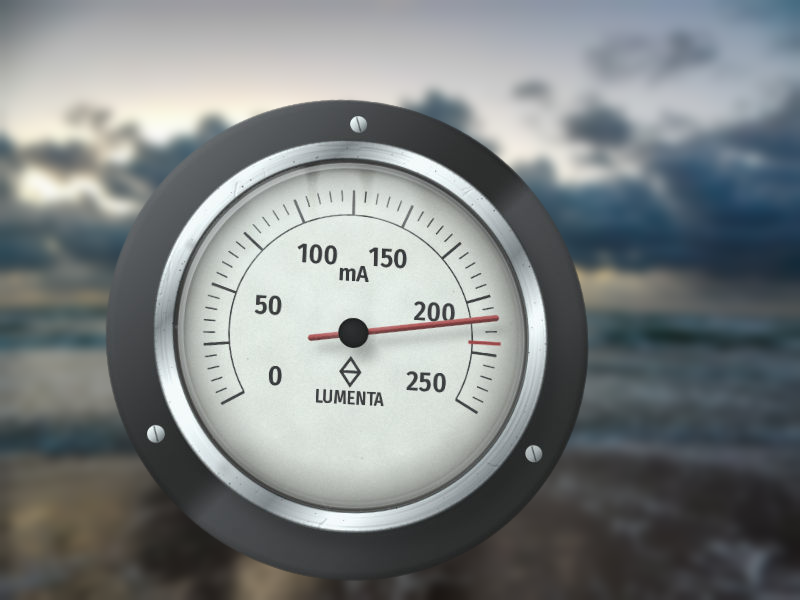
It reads {"value": 210, "unit": "mA"}
